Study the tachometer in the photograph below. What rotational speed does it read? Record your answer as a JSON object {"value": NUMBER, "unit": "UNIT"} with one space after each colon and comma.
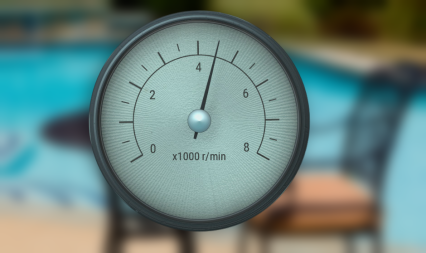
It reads {"value": 4500, "unit": "rpm"}
